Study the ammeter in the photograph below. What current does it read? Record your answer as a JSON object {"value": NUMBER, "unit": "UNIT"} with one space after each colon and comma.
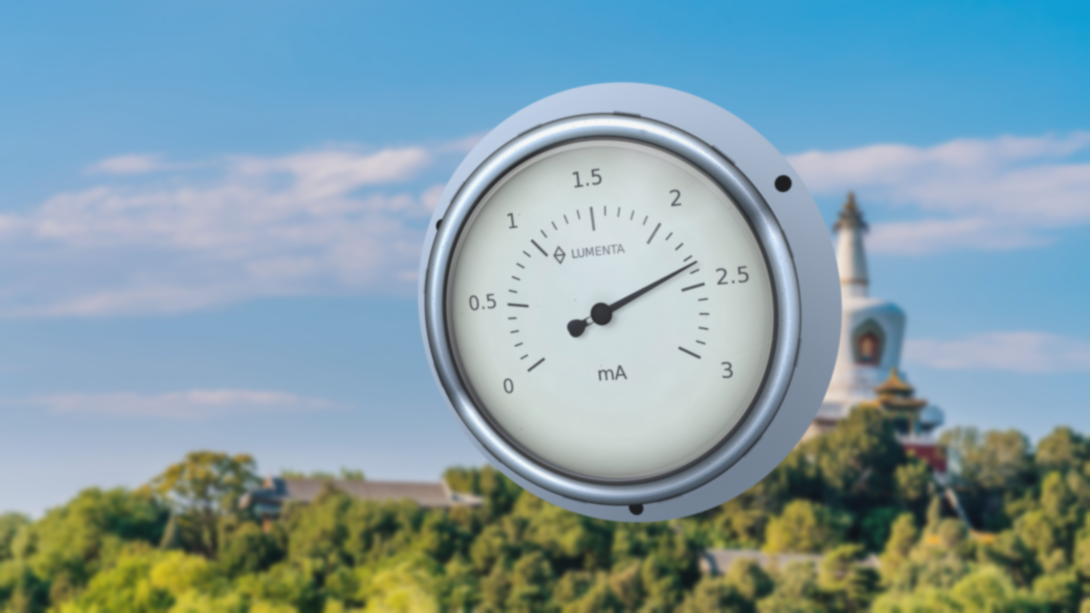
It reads {"value": 2.35, "unit": "mA"}
